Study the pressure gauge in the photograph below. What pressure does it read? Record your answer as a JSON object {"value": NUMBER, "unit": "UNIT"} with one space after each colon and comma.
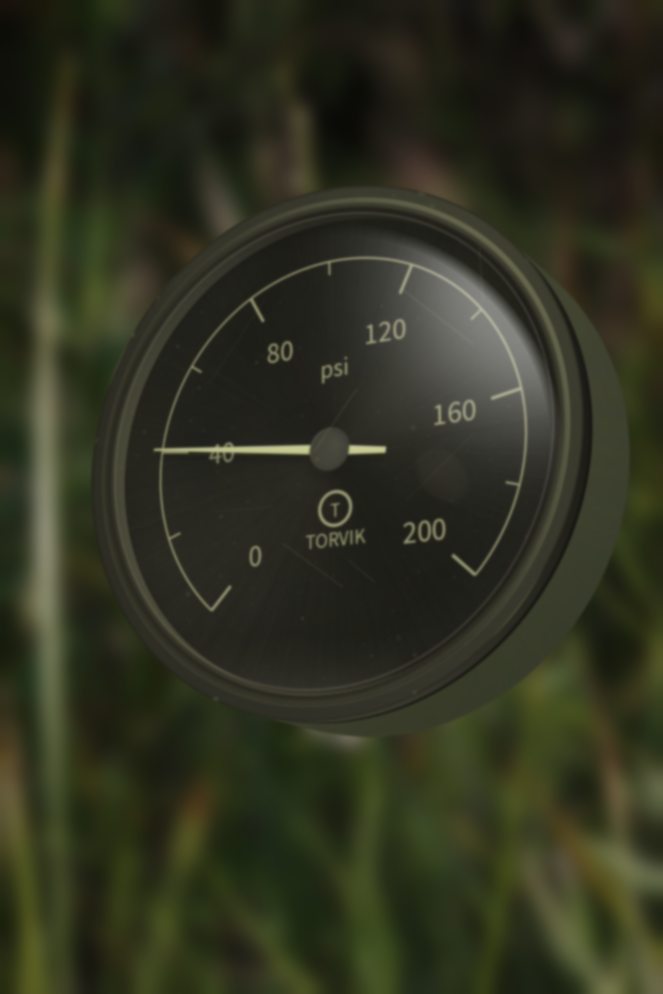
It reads {"value": 40, "unit": "psi"}
